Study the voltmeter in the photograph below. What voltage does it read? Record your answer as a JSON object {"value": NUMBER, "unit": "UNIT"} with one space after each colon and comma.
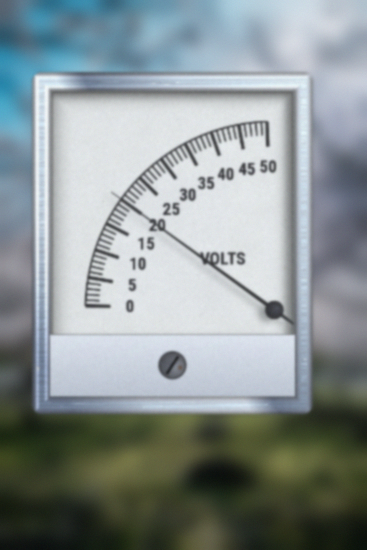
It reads {"value": 20, "unit": "V"}
